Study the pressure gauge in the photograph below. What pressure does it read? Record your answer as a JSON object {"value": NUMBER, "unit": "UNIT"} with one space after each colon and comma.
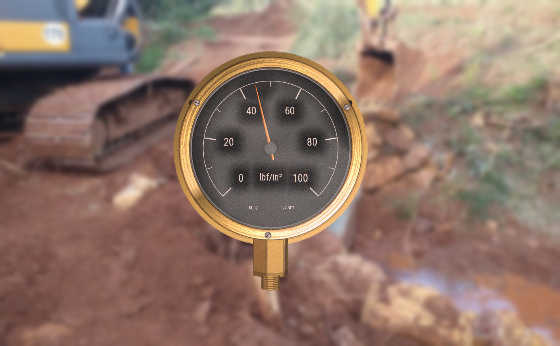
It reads {"value": 45, "unit": "psi"}
